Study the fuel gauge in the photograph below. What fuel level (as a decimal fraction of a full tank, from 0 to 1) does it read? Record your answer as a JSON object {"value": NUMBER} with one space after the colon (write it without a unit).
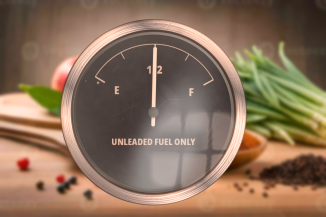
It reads {"value": 0.5}
